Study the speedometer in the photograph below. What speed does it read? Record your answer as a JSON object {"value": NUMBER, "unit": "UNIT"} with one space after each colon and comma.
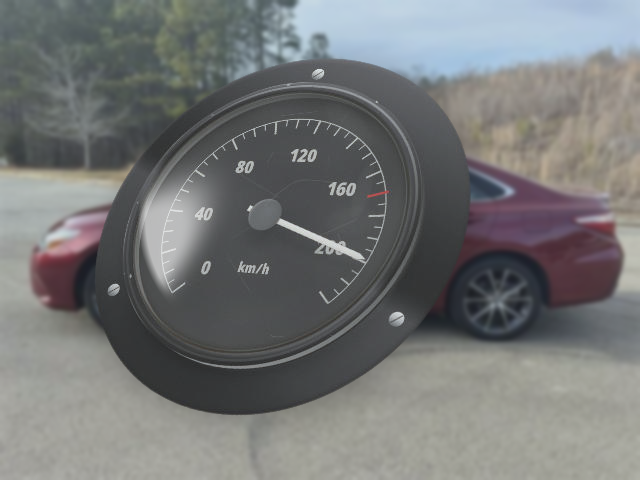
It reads {"value": 200, "unit": "km/h"}
